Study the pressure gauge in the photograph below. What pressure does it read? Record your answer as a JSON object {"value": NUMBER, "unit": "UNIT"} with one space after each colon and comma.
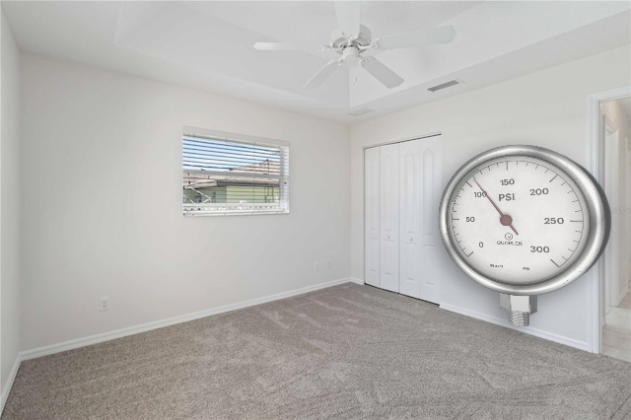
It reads {"value": 110, "unit": "psi"}
